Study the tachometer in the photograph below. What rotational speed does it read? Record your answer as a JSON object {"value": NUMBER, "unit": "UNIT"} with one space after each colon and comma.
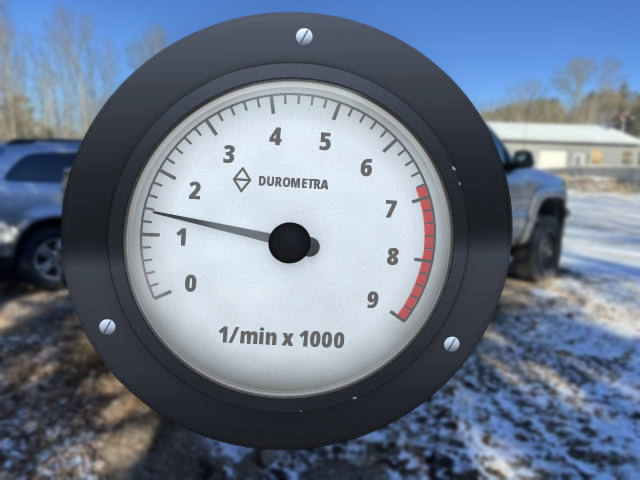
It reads {"value": 1400, "unit": "rpm"}
